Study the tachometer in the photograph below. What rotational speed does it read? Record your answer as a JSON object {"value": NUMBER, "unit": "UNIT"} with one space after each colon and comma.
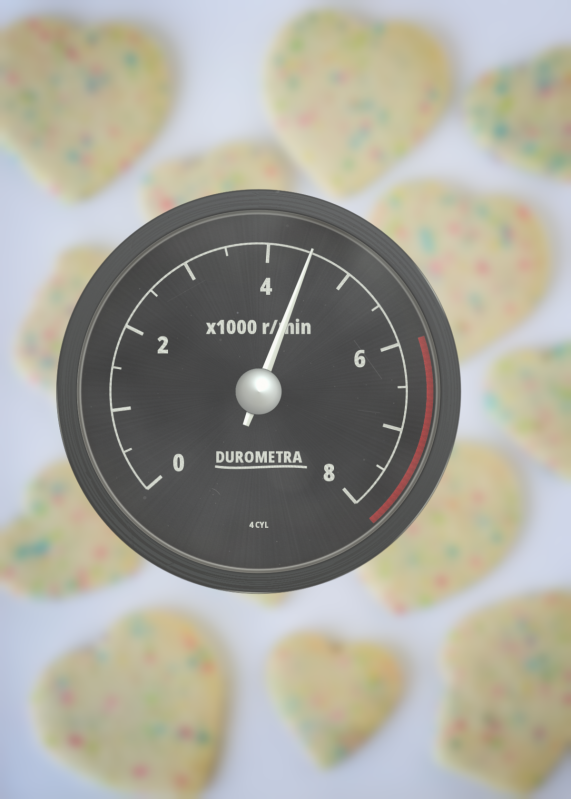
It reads {"value": 4500, "unit": "rpm"}
